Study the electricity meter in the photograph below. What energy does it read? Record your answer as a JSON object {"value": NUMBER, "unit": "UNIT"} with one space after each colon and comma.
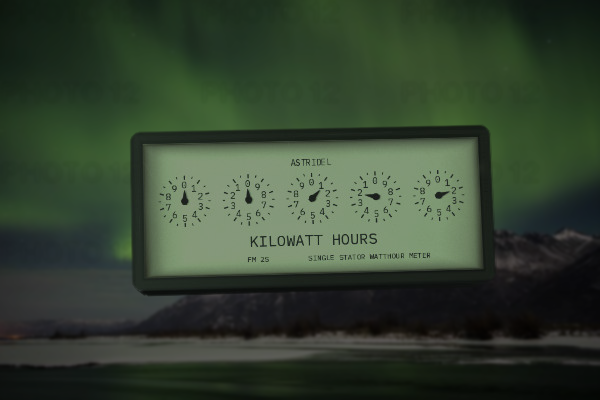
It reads {"value": 122, "unit": "kWh"}
